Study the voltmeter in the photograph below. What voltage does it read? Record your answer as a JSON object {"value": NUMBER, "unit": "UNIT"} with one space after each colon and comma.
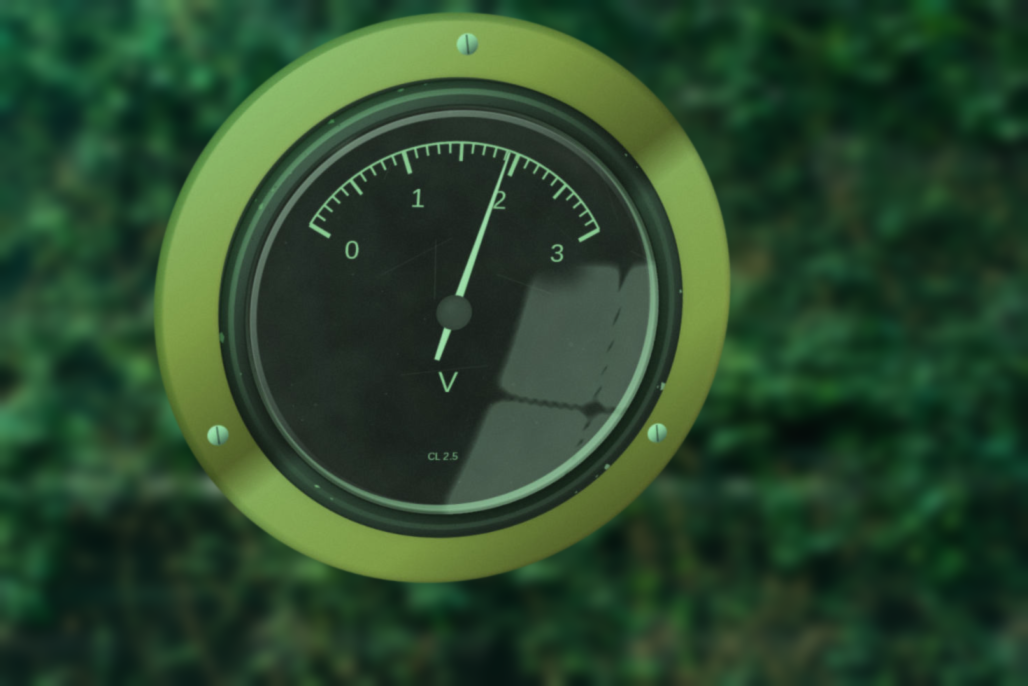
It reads {"value": 1.9, "unit": "V"}
